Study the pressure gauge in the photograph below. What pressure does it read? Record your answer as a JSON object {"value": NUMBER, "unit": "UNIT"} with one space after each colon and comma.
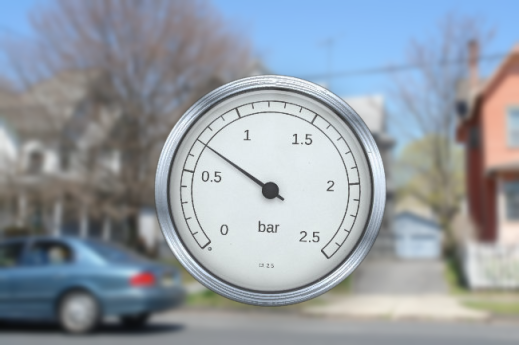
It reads {"value": 0.7, "unit": "bar"}
